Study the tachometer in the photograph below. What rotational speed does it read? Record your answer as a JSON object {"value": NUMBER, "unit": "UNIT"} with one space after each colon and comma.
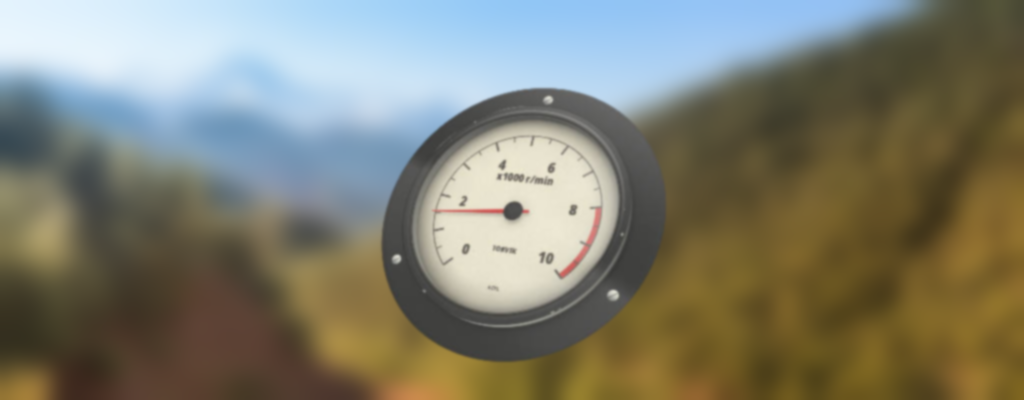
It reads {"value": 1500, "unit": "rpm"}
